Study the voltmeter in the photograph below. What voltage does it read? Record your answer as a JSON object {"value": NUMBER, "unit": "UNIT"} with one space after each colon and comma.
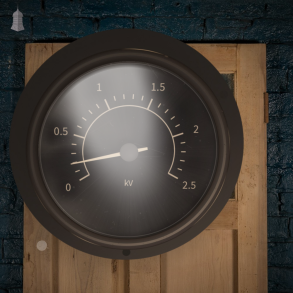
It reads {"value": 0.2, "unit": "kV"}
